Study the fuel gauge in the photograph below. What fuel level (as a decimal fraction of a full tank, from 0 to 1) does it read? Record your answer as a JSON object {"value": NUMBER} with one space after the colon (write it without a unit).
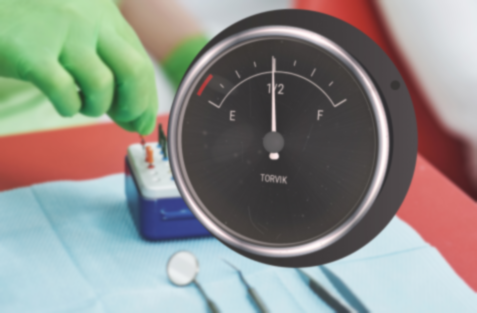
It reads {"value": 0.5}
